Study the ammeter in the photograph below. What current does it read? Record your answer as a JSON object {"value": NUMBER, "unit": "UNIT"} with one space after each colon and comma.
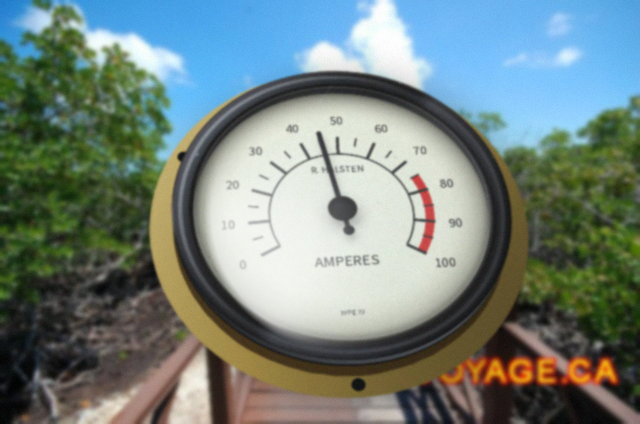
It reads {"value": 45, "unit": "A"}
